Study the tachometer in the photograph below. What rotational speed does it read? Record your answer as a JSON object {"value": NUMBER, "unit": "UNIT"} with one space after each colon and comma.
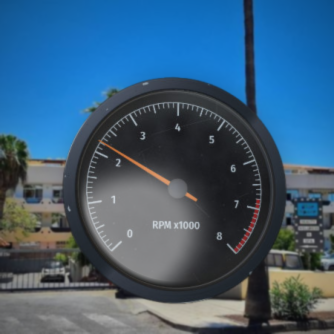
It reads {"value": 2200, "unit": "rpm"}
